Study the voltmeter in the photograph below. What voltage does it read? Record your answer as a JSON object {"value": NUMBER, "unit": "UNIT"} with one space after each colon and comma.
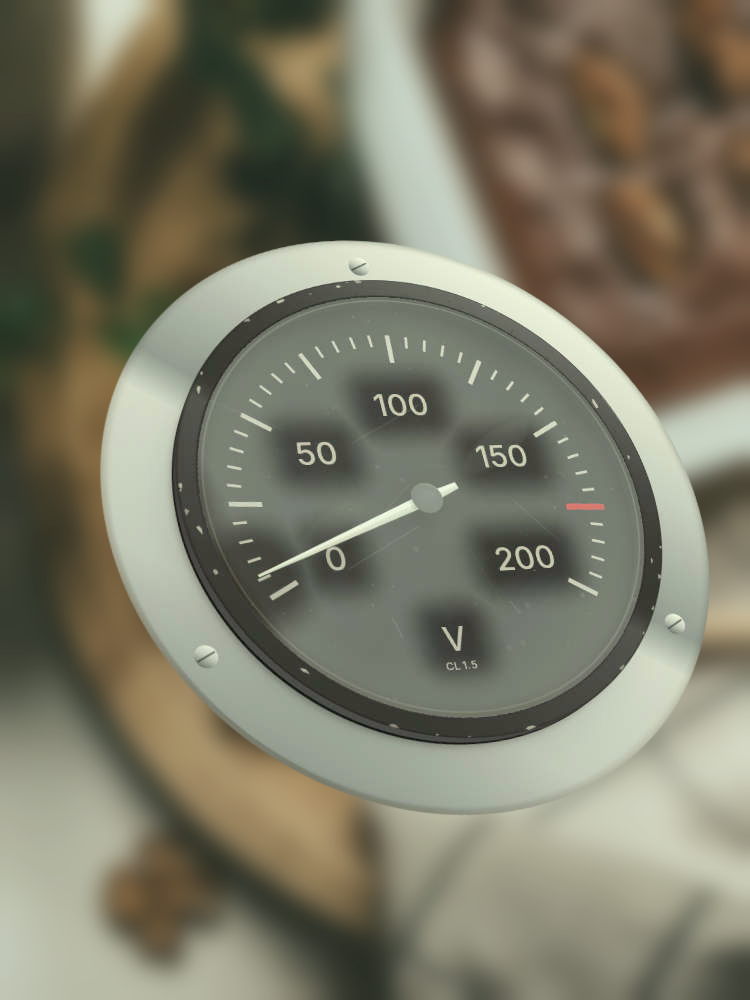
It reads {"value": 5, "unit": "V"}
